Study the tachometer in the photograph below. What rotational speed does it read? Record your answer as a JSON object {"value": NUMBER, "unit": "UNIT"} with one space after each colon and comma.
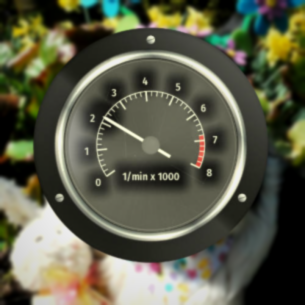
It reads {"value": 2200, "unit": "rpm"}
